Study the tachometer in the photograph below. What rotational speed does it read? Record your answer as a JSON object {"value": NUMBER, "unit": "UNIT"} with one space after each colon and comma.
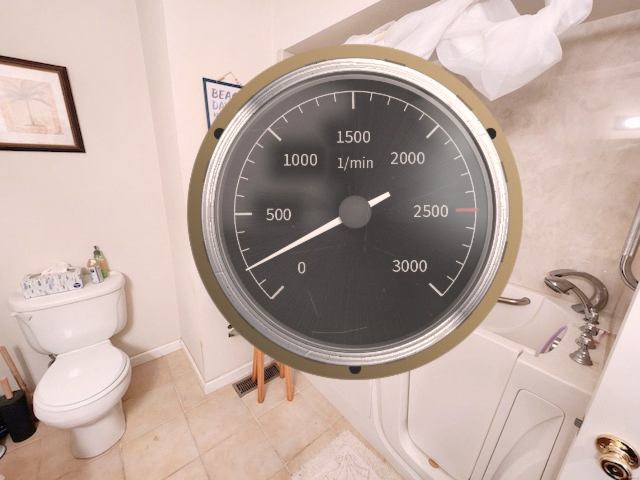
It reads {"value": 200, "unit": "rpm"}
